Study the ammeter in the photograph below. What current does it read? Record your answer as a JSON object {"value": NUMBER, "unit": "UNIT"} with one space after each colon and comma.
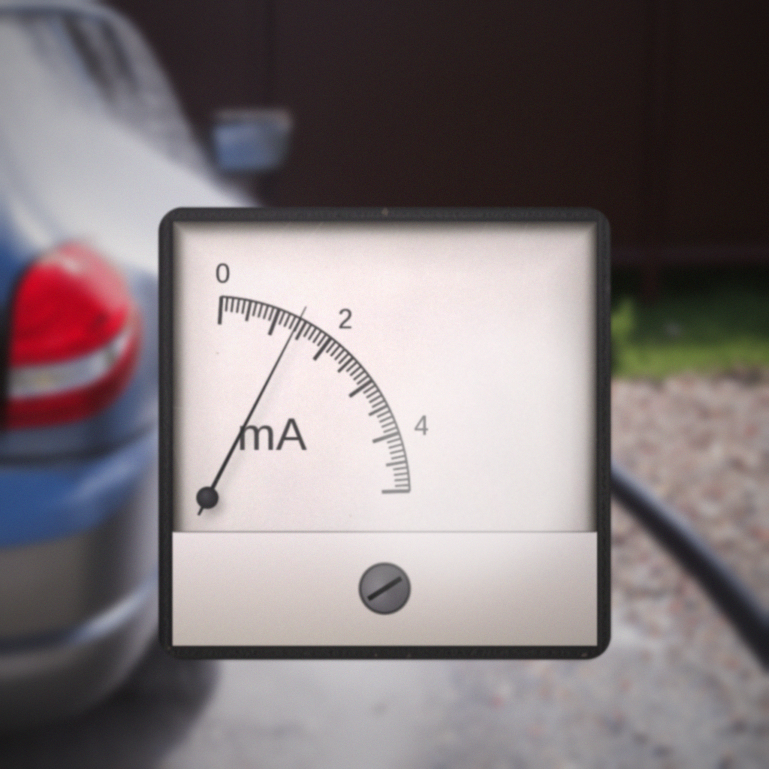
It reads {"value": 1.4, "unit": "mA"}
